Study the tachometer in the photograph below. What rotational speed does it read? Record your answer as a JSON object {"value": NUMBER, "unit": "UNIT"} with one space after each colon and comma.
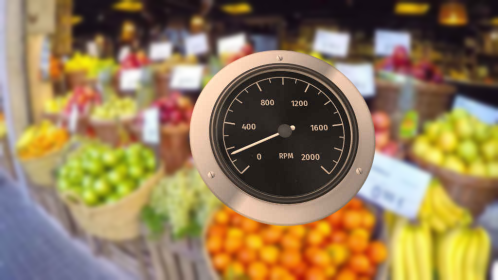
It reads {"value": 150, "unit": "rpm"}
